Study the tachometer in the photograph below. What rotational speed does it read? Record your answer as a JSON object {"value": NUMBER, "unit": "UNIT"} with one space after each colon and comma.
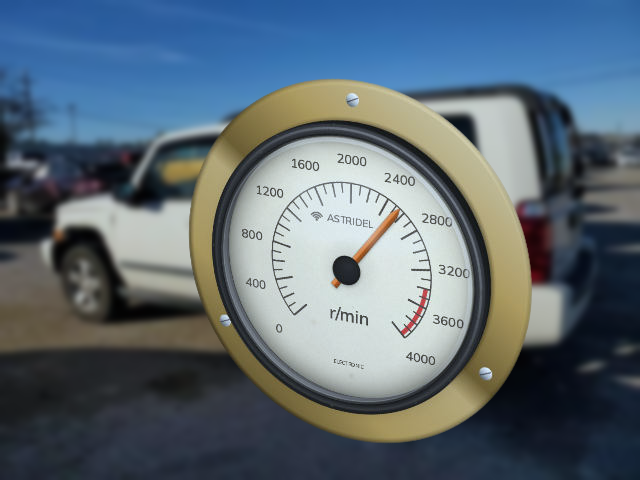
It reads {"value": 2550, "unit": "rpm"}
